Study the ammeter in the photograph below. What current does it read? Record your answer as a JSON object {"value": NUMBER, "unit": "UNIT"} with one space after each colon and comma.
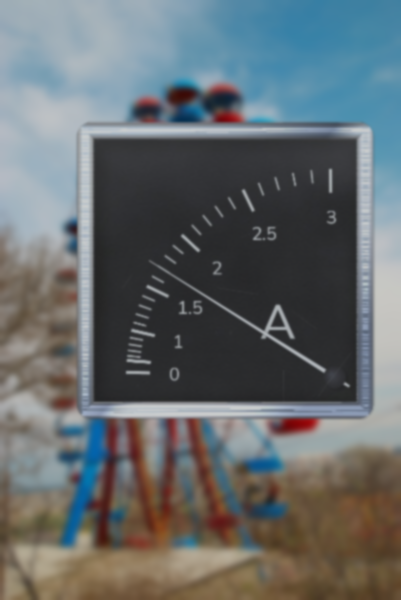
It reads {"value": 1.7, "unit": "A"}
